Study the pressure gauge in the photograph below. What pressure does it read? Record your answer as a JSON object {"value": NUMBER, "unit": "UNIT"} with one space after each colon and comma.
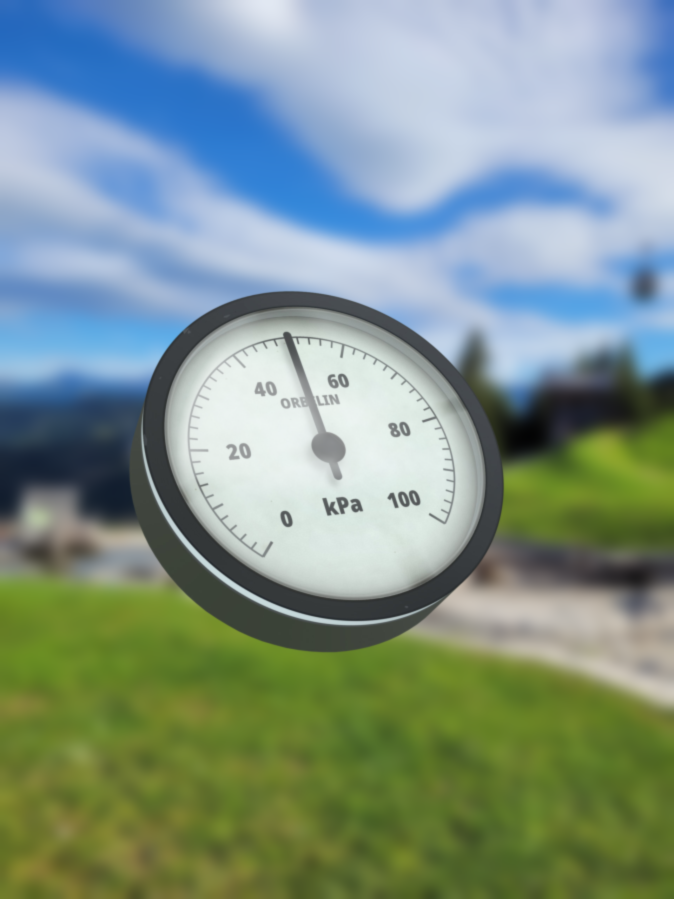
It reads {"value": 50, "unit": "kPa"}
